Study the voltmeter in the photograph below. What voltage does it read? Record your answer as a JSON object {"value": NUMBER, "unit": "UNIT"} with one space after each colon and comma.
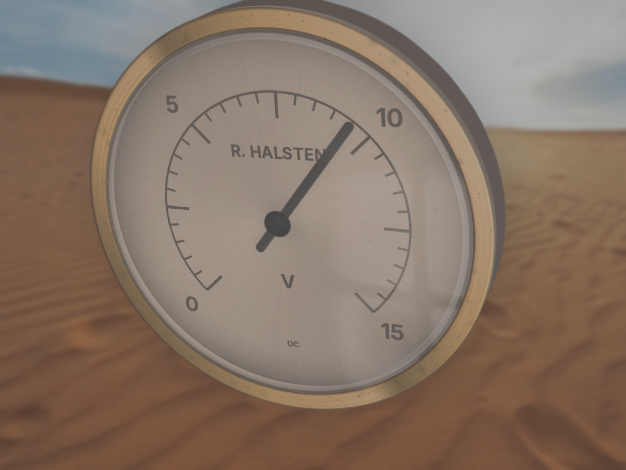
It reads {"value": 9.5, "unit": "V"}
